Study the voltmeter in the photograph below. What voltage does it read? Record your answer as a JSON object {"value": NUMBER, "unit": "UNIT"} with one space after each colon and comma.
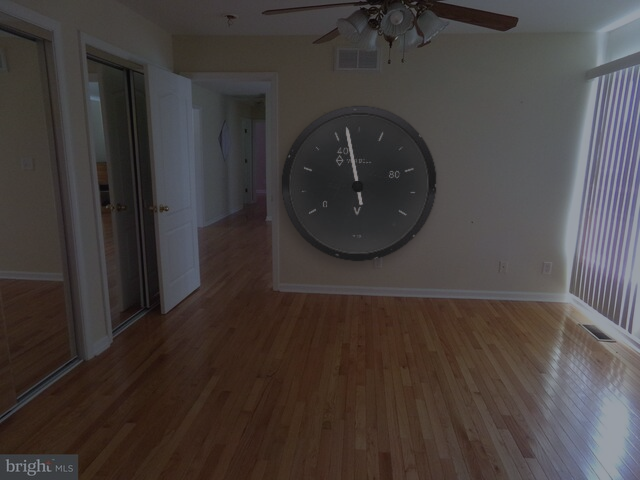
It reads {"value": 45, "unit": "V"}
